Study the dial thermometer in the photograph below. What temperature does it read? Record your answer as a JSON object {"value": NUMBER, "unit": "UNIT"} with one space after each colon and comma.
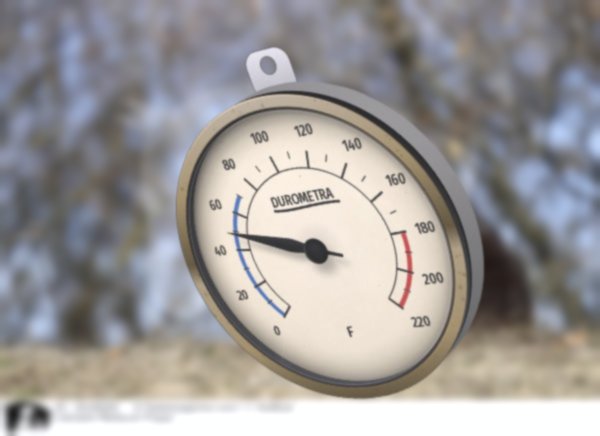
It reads {"value": 50, "unit": "°F"}
